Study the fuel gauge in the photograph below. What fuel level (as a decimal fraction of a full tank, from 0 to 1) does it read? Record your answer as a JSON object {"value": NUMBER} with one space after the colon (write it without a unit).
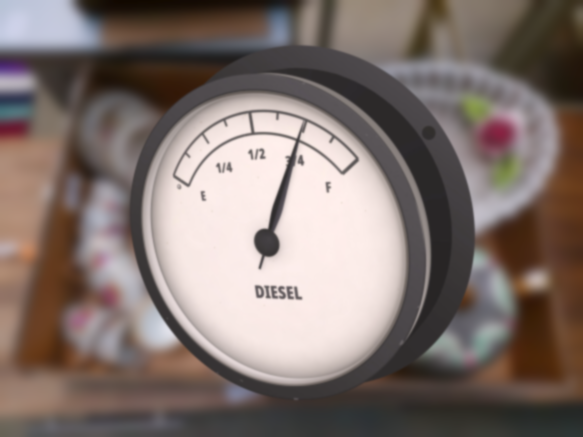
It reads {"value": 0.75}
